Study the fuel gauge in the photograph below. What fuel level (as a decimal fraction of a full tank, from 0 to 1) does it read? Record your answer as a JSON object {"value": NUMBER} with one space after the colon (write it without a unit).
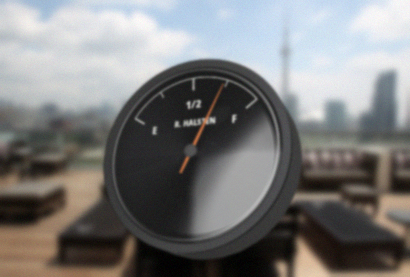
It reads {"value": 0.75}
